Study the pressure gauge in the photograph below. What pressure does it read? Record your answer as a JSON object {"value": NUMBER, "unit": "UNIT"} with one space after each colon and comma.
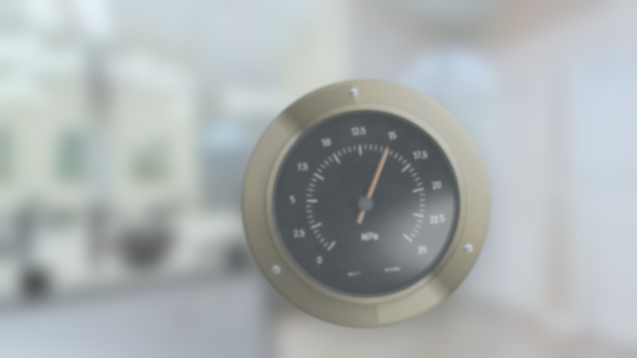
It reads {"value": 15, "unit": "MPa"}
